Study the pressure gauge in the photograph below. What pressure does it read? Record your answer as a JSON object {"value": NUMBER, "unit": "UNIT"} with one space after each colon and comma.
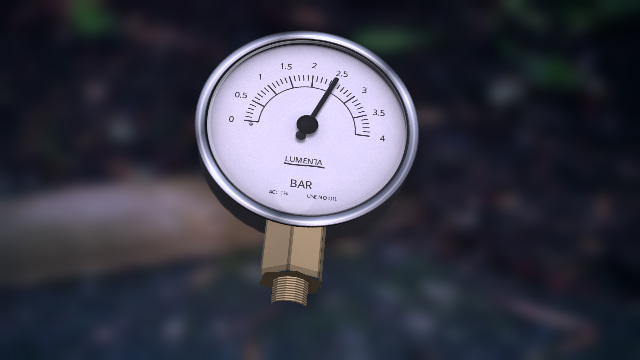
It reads {"value": 2.5, "unit": "bar"}
